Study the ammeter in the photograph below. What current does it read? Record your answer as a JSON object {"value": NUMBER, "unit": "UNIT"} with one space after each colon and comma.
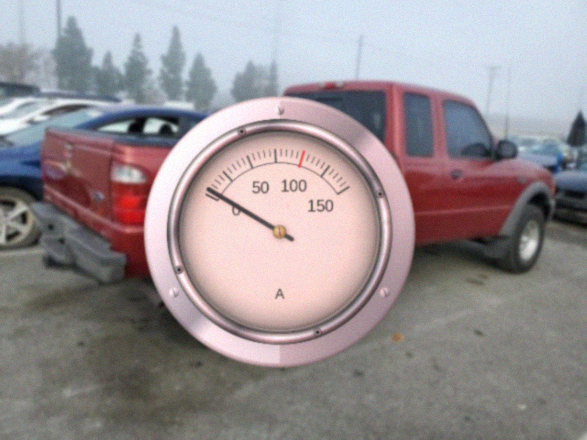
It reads {"value": 5, "unit": "A"}
